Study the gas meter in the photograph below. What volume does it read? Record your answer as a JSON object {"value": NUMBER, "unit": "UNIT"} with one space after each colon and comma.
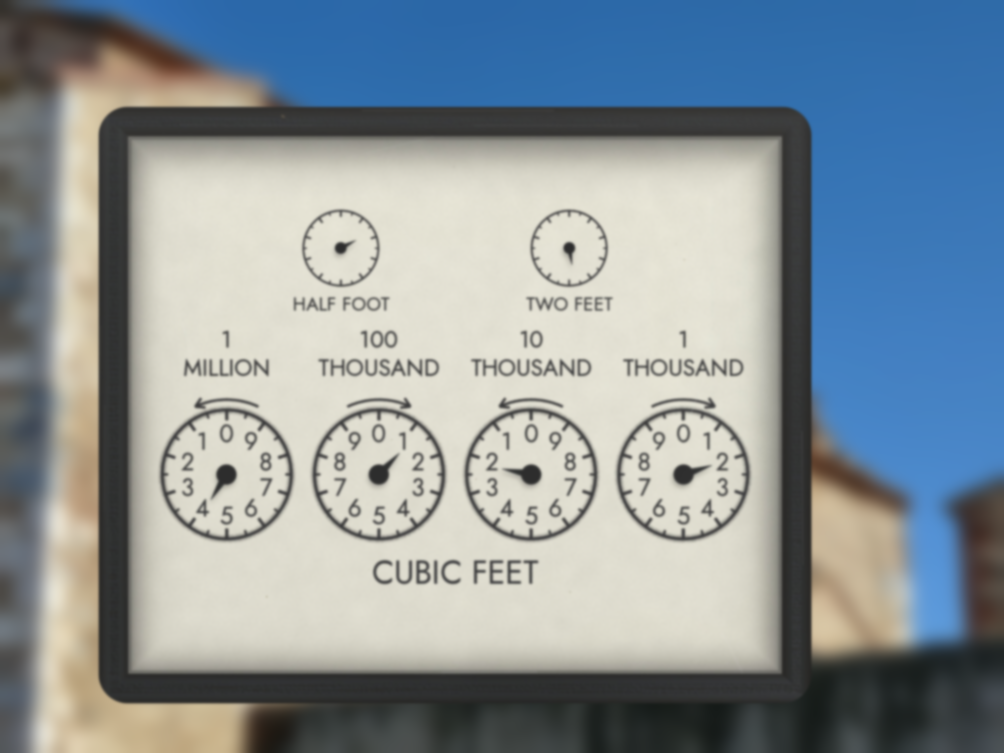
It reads {"value": 412200, "unit": "ft³"}
